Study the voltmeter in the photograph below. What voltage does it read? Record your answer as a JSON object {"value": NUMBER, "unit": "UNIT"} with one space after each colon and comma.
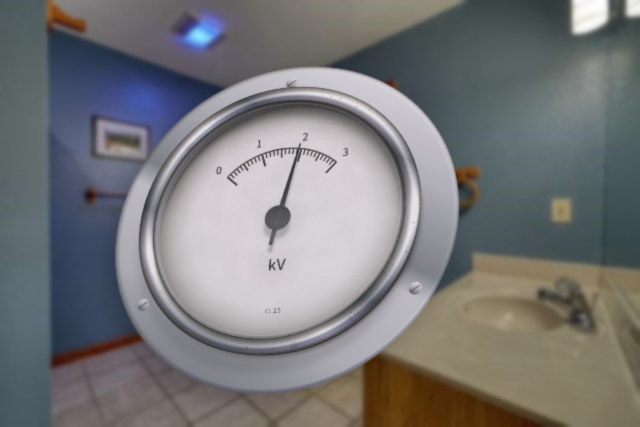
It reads {"value": 2, "unit": "kV"}
